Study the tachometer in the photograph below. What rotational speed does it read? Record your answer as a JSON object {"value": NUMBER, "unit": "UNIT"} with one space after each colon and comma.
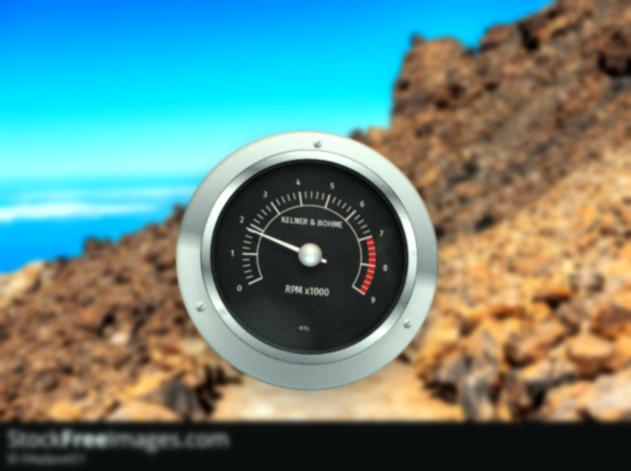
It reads {"value": 1800, "unit": "rpm"}
